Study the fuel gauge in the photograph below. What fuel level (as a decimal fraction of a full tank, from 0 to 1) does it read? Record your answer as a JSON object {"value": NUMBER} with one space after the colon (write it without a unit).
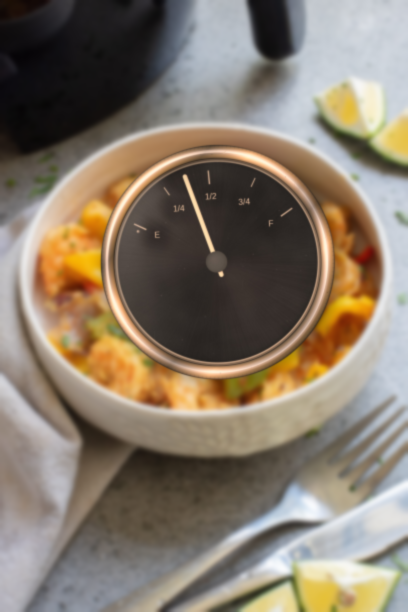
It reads {"value": 0.375}
